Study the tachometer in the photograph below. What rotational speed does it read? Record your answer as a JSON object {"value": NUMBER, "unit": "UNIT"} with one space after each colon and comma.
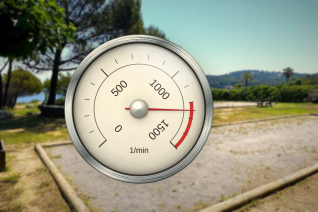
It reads {"value": 1250, "unit": "rpm"}
